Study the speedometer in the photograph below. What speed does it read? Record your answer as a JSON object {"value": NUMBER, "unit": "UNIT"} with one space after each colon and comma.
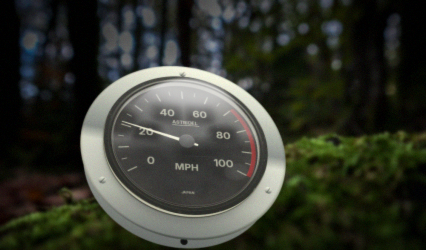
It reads {"value": 20, "unit": "mph"}
